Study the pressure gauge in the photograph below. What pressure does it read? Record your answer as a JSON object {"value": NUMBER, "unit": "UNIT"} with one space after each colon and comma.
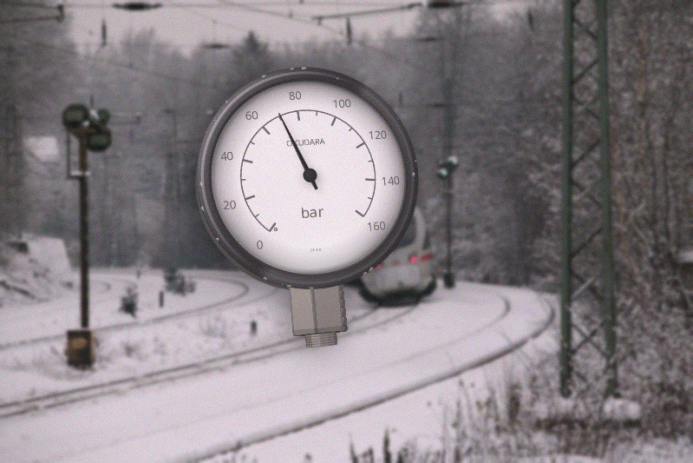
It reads {"value": 70, "unit": "bar"}
